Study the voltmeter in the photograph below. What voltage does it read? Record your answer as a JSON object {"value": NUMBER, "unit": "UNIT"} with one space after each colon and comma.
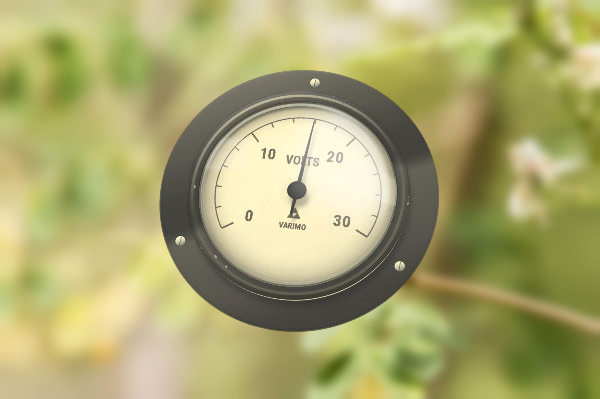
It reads {"value": 16, "unit": "V"}
